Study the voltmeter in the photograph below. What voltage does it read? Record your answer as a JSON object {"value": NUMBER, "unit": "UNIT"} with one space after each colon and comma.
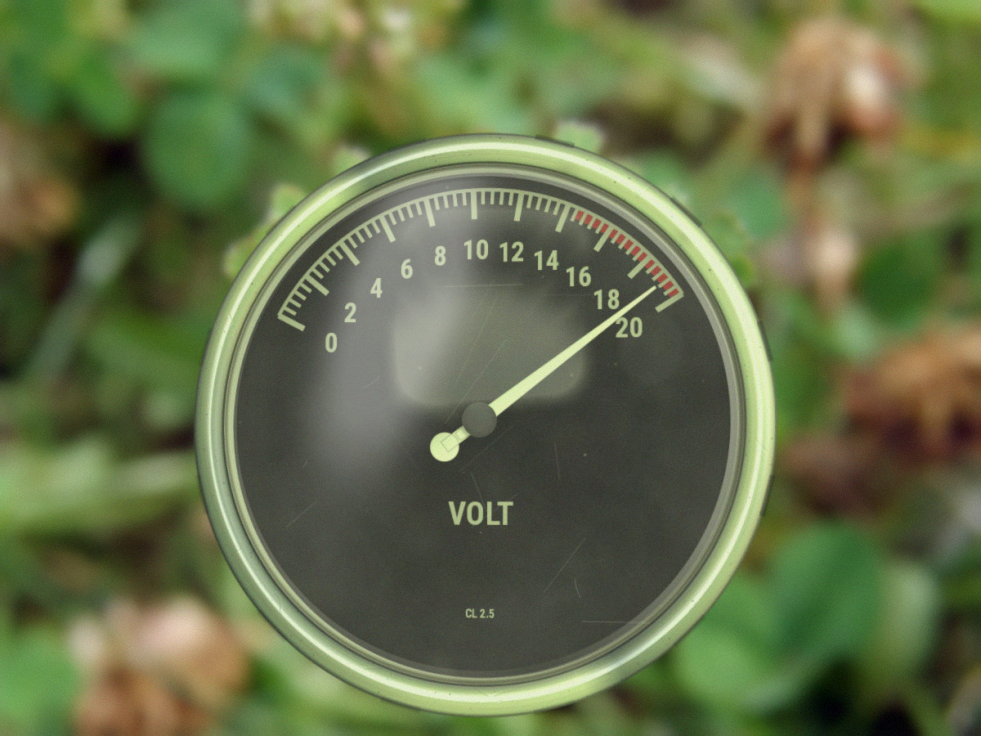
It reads {"value": 19.2, "unit": "V"}
